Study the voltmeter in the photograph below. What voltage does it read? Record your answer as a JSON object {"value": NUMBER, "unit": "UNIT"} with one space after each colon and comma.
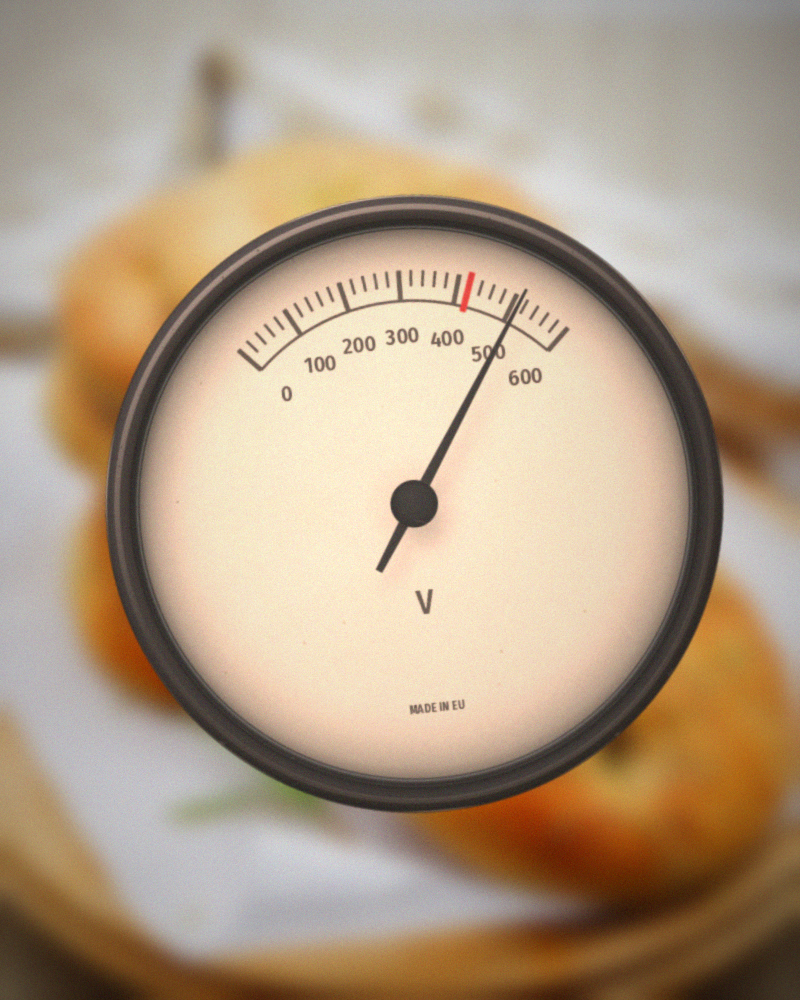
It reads {"value": 510, "unit": "V"}
